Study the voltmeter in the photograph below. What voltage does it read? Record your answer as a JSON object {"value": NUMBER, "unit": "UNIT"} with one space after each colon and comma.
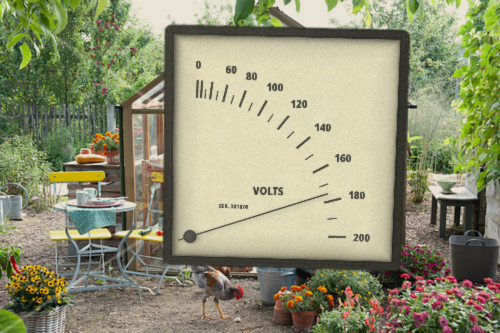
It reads {"value": 175, "unit": "V"}
